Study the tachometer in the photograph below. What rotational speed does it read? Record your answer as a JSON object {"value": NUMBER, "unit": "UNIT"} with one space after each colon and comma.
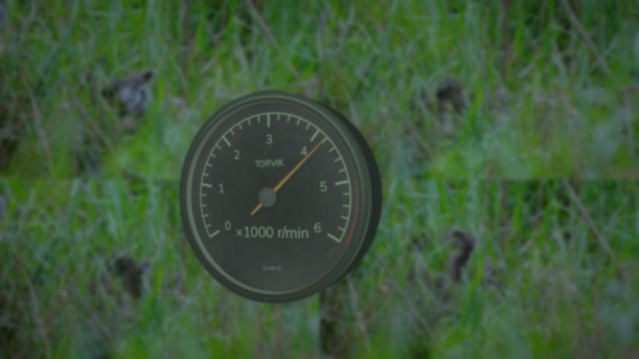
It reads {"value": 4200, "unit": "rpm"}
